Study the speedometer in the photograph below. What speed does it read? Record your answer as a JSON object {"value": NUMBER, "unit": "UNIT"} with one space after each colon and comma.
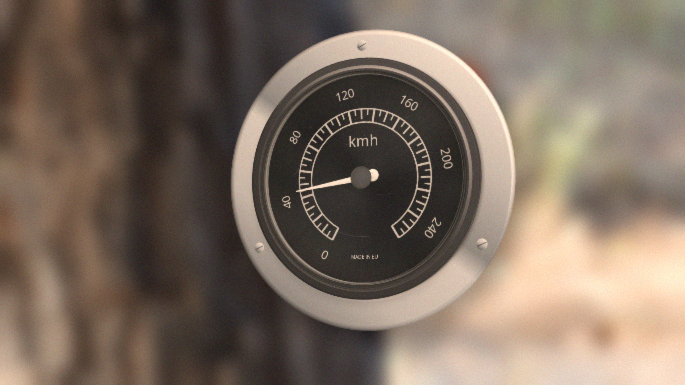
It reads {"value": 45, "unit": "km/h"}
